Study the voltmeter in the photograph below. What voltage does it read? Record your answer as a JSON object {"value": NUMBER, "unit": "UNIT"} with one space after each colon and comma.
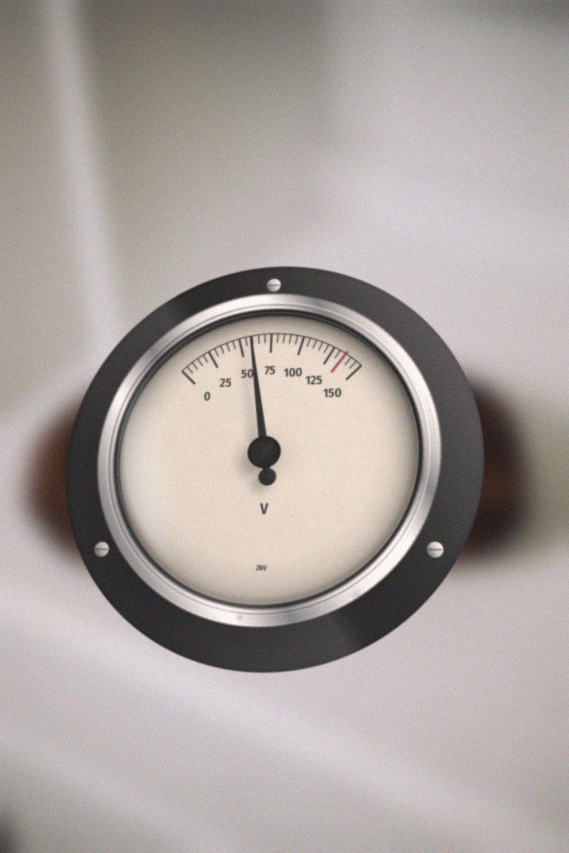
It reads {"value": 60, "unit": "V"}
